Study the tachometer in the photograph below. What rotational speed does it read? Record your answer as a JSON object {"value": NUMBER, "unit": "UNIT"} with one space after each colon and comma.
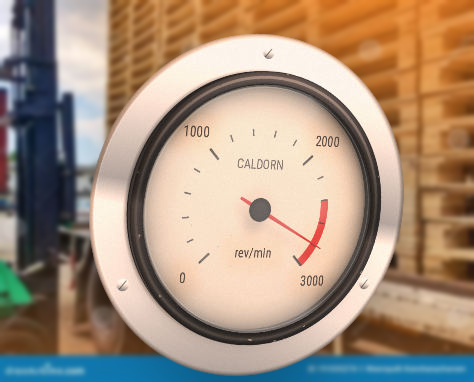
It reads {"value": 2800, "unit": "rpm"}
